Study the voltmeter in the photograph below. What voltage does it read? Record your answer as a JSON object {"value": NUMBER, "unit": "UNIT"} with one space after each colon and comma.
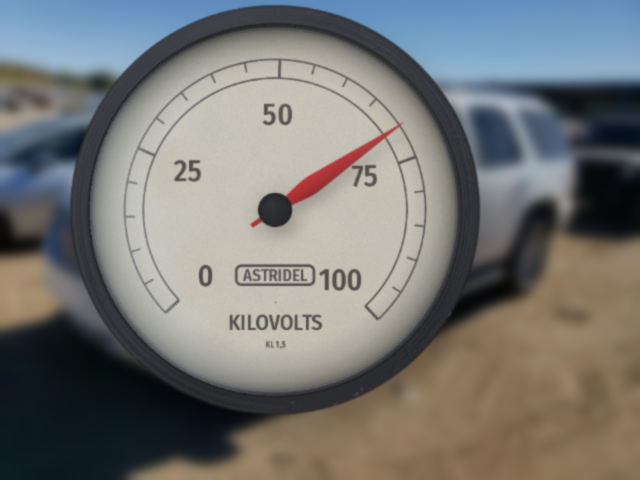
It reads {"value": 70, "unit": "kV"}
